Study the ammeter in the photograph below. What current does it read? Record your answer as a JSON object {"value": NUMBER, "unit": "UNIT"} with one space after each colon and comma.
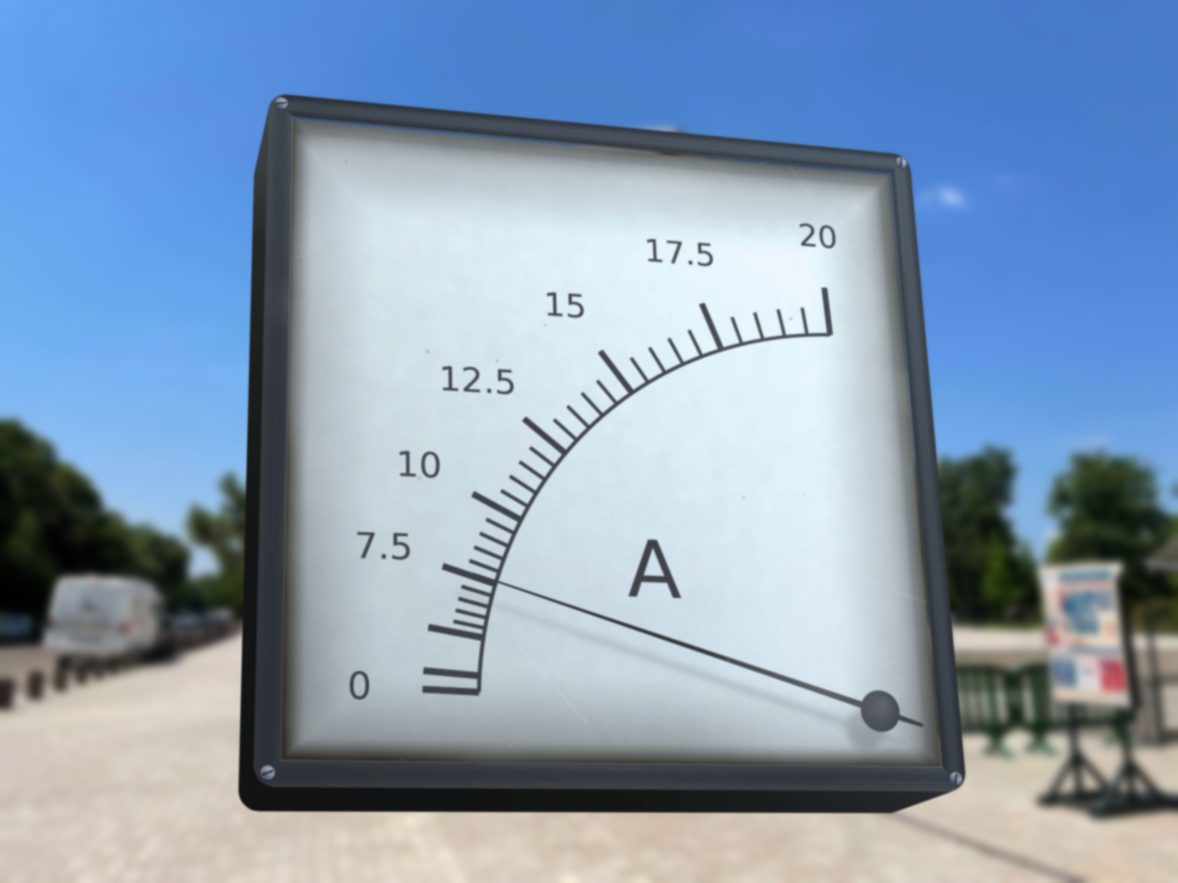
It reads {"value": 7.5, "unit": "A"}
